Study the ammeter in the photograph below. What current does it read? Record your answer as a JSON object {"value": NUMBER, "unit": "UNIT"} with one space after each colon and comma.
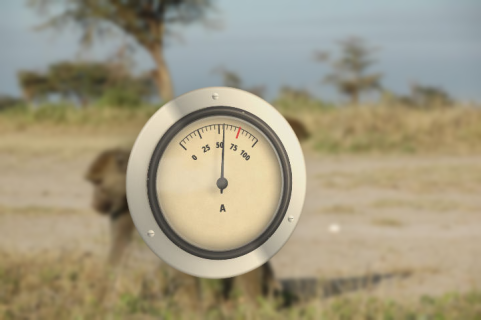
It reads {"value": 55, "unit": "A"}
